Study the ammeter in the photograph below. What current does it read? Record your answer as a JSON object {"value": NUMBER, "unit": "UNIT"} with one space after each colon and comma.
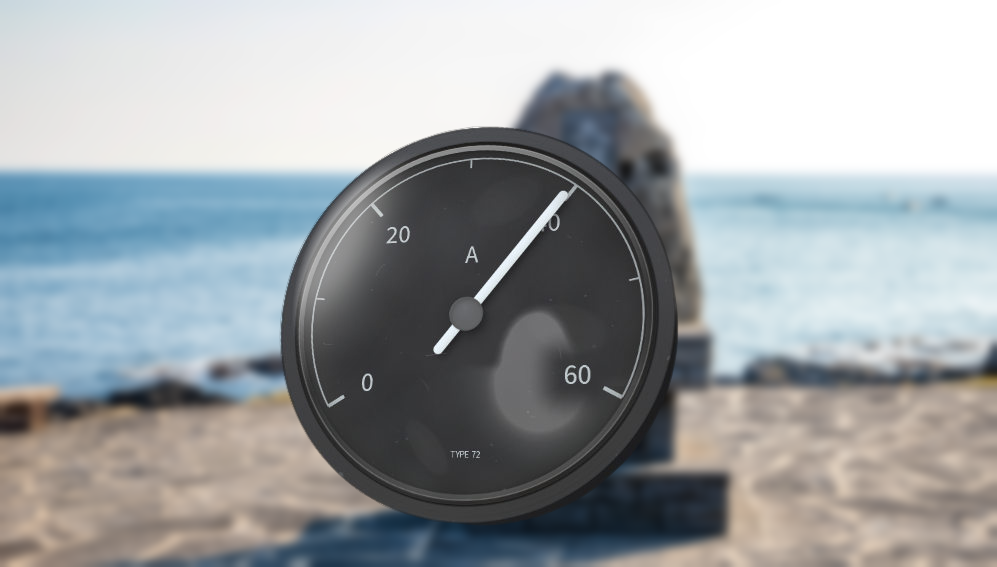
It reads {"value": 40, "unit": "A"}
